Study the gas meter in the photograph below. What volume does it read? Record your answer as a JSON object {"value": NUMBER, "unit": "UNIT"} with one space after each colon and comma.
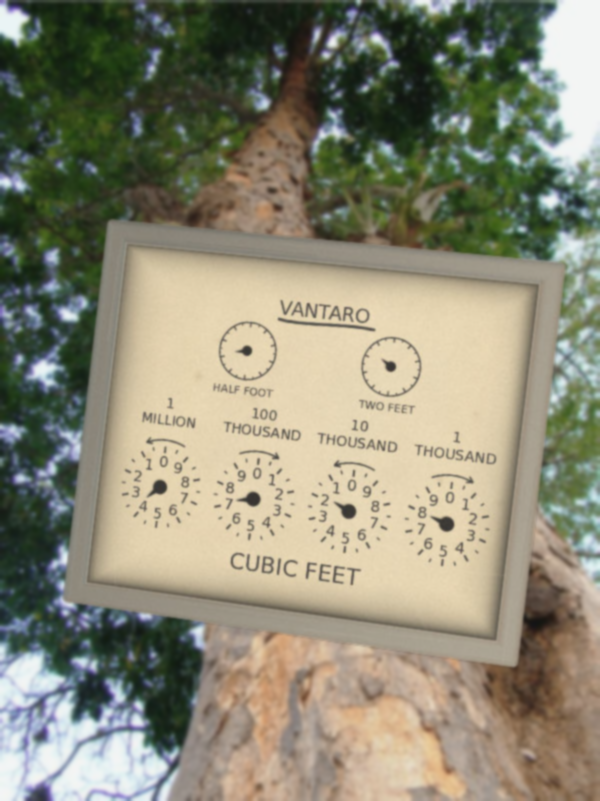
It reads {"value": 371800, "unit": "ft³"}
